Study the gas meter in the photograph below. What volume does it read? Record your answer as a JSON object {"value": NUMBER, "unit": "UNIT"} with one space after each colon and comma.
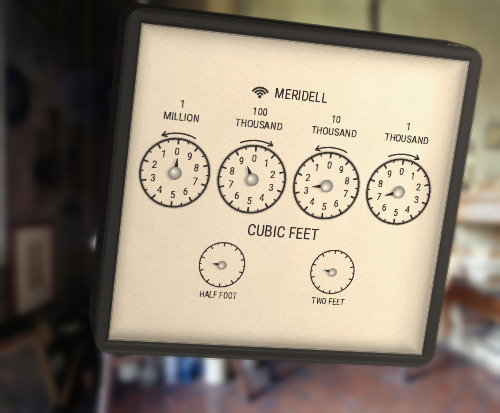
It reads {"value": 992700, "unit": "ft³"}
